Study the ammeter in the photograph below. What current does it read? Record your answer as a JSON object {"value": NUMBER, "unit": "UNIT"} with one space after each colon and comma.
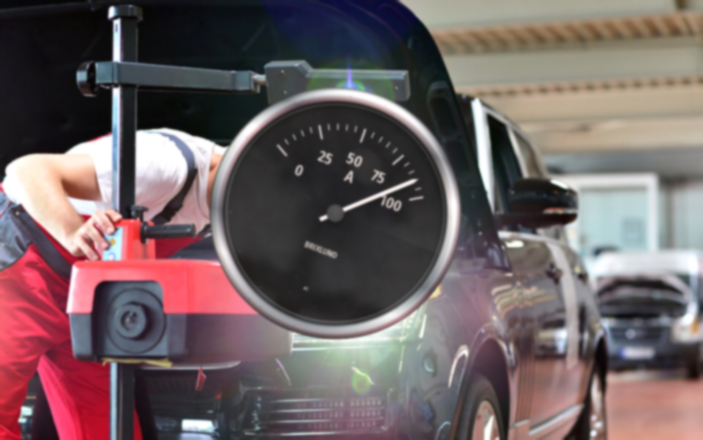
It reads {"value": 90, "unit": "A"}
